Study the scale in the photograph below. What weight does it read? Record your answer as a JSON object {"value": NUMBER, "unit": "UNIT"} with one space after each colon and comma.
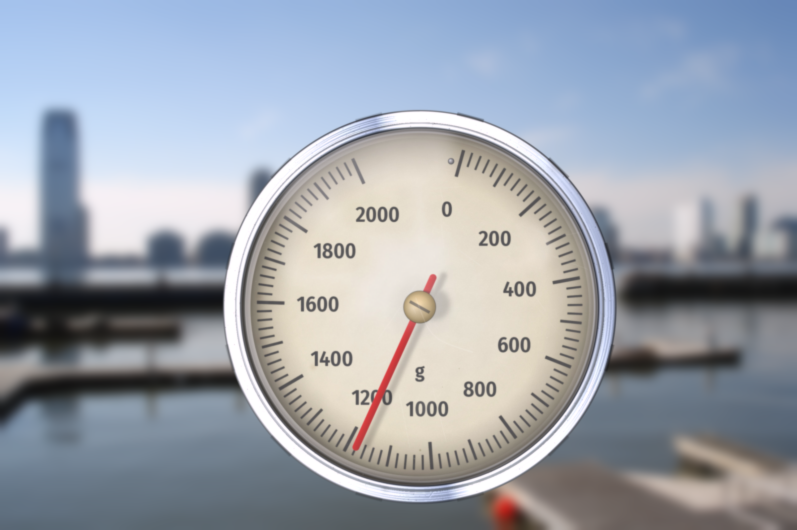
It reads {"value": 1180, "unit": "g"}
